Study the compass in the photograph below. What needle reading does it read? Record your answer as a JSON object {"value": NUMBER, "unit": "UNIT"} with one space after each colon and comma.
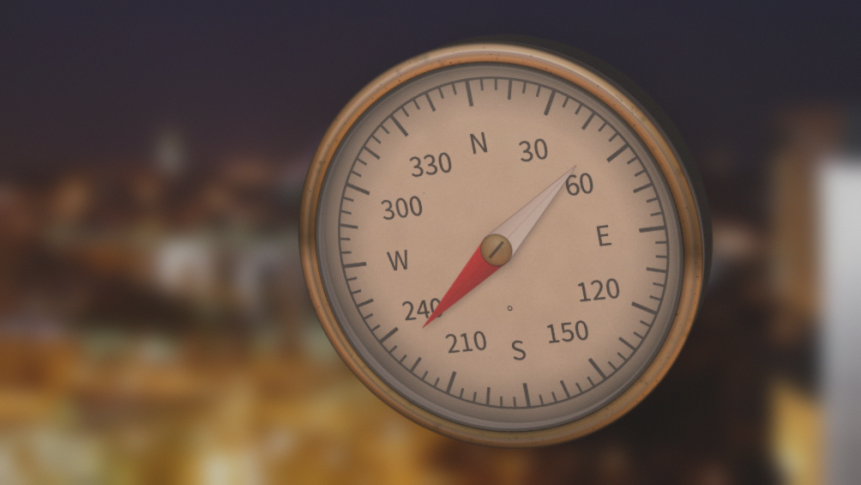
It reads {"value": 232.5, "unit": "°"}
